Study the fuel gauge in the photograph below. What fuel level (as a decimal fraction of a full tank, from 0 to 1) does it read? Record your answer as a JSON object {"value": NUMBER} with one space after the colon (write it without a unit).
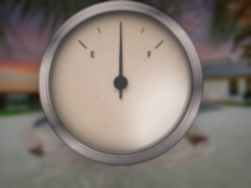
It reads {"value": 0.5}
